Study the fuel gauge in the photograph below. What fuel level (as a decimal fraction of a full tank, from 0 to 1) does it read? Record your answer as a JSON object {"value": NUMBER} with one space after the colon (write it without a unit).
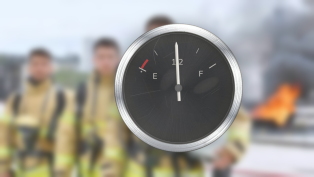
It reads {"value": 0.5}
